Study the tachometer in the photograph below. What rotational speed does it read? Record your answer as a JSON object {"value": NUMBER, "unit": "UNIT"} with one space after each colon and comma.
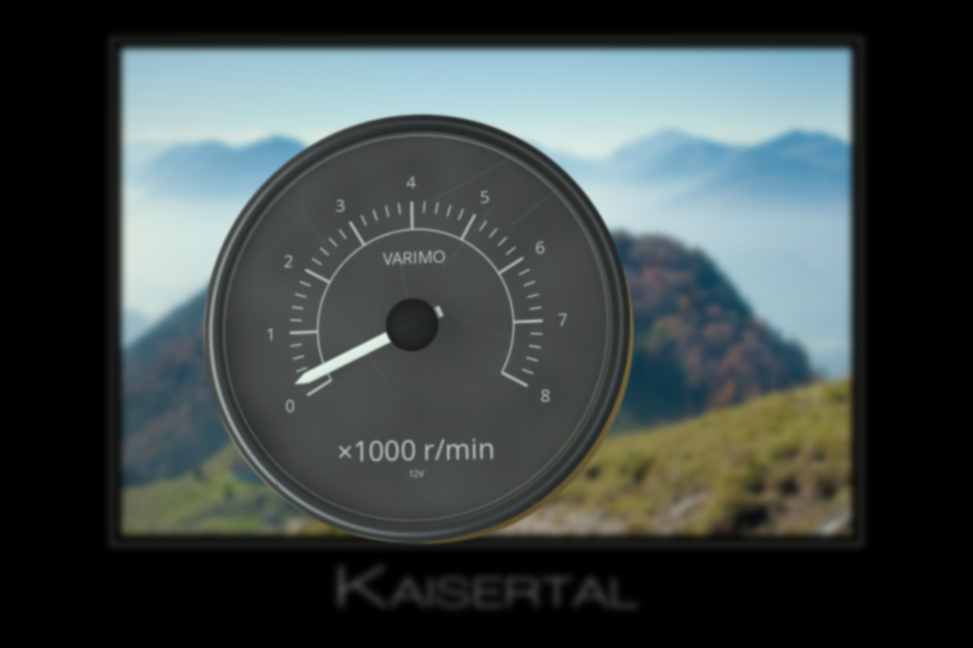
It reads {"value": 200, "unit": "rpm"}
